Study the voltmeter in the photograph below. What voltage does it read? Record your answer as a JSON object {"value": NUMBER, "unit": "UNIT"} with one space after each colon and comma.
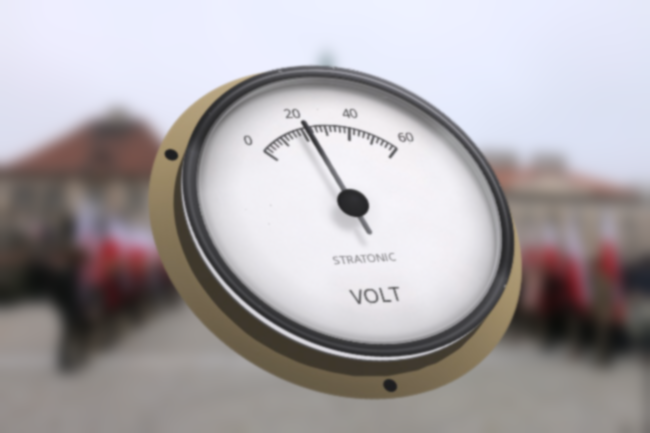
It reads {"value": 20, "unit": "V"}
